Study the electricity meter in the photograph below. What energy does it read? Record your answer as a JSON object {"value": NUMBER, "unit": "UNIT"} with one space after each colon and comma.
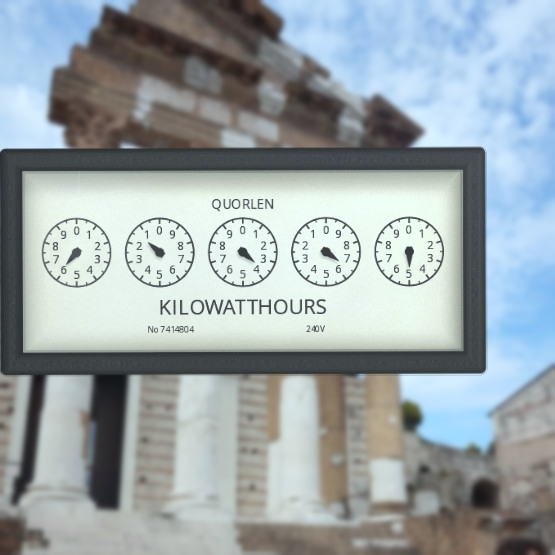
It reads {"value": 61365, "unit": "kWh"}
